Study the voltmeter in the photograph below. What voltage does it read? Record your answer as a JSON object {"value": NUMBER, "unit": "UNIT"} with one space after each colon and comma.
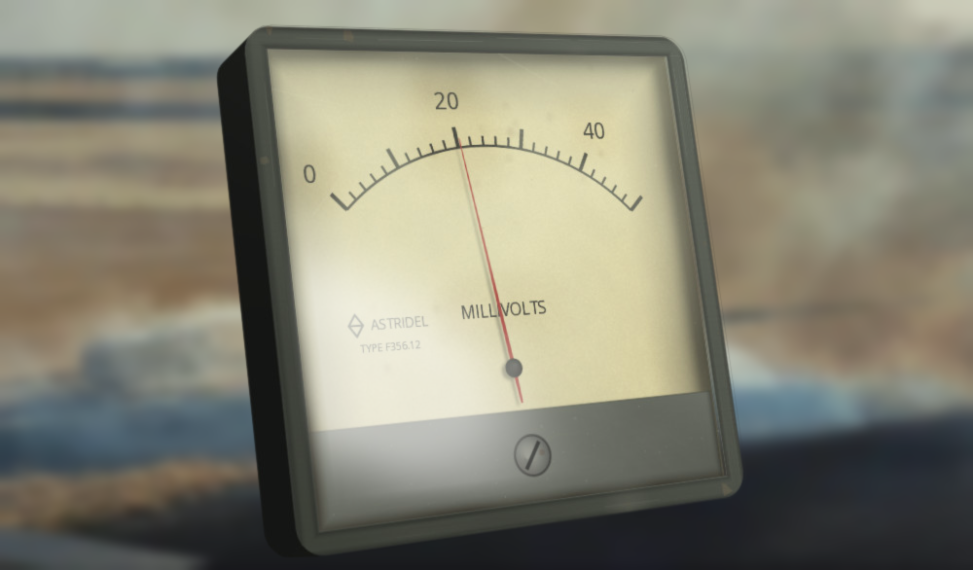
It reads {"value": 20, "unit": "mV"}
